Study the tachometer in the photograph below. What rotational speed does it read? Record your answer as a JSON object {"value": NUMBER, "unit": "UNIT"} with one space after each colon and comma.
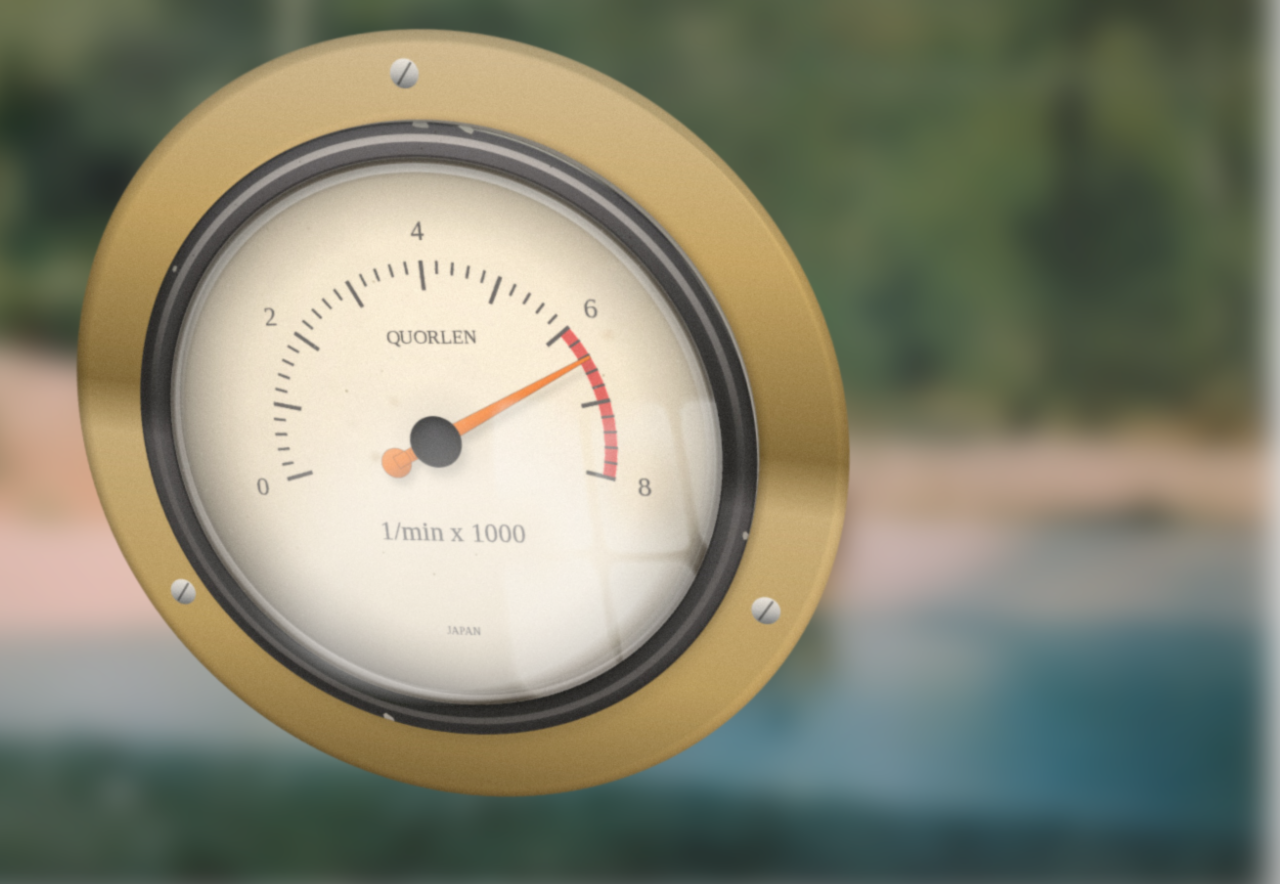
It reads {"value": 6400, "unit": "rpm"}
